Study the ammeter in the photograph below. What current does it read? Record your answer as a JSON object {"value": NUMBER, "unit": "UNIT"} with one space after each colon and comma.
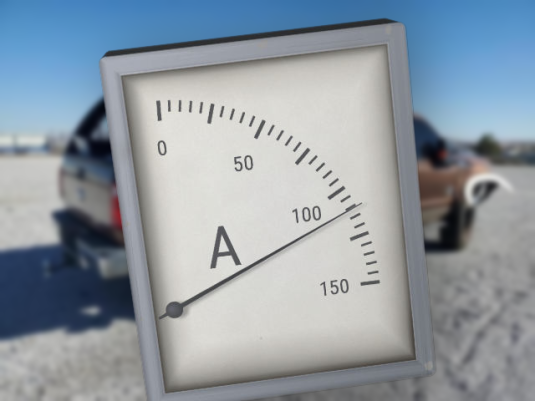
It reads {"value": 110, "unit": "A"}
